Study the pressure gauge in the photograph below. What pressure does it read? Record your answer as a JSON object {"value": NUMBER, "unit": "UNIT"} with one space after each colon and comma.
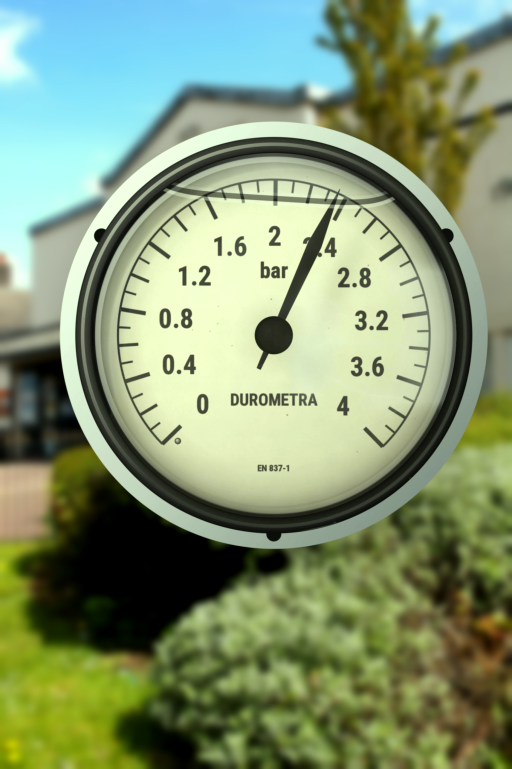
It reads {"value": 2.35, "unit": "bar"}
